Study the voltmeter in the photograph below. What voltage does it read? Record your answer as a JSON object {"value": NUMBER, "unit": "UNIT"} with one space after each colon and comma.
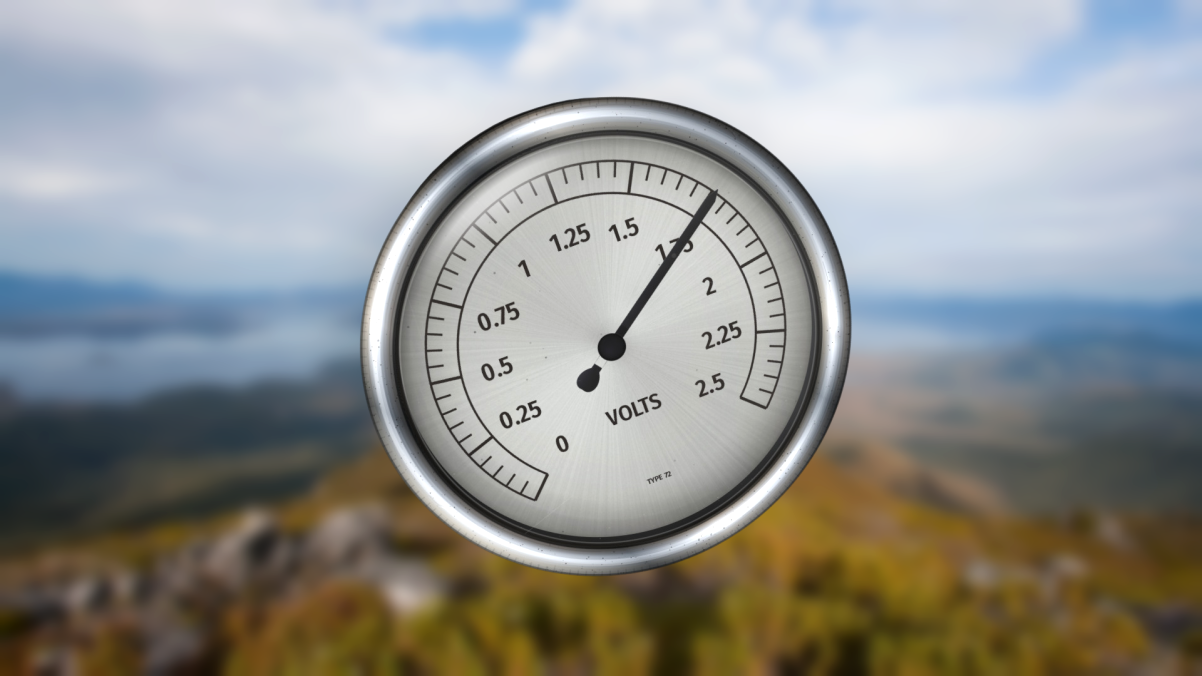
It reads {"value": 1.75, "unit": "V"}
